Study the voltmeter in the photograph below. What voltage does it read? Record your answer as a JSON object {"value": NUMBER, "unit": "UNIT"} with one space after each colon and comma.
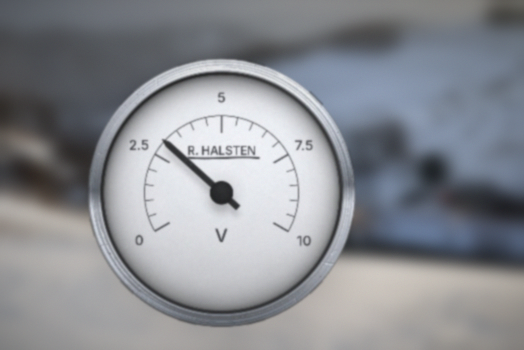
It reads {"value": 3, "unit": "V"}
